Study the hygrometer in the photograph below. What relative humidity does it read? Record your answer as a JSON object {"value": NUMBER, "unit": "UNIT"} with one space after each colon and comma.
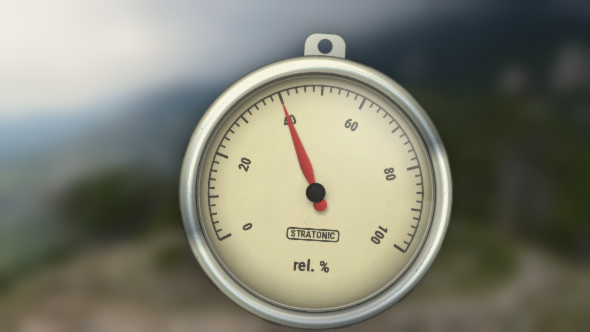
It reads {"value": 40, "unit": "%"}
